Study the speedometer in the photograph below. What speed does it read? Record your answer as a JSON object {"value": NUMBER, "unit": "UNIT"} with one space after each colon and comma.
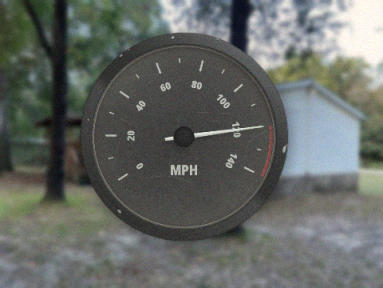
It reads {"value": 120, "unit": "mph"}
